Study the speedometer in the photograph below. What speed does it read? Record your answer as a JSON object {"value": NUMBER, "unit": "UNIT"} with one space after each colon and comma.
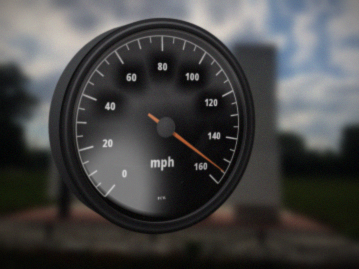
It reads {"value": 155, "unit": "mph"}
